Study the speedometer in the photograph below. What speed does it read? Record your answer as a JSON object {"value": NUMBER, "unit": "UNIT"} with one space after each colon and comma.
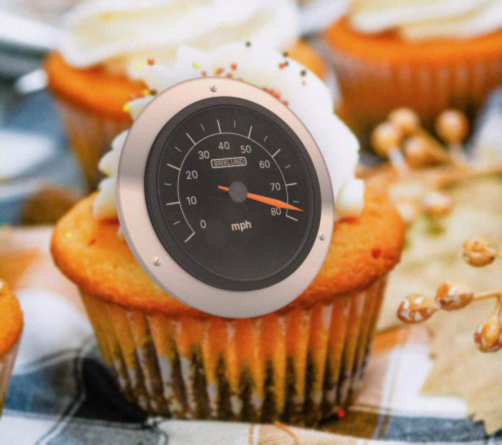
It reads {"value": 77.5, "unit": "mph"}
